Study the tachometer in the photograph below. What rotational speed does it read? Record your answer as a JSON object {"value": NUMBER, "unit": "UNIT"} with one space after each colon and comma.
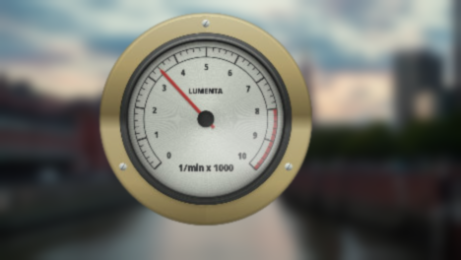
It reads {"value": 3400, "unit": "rpm"}
